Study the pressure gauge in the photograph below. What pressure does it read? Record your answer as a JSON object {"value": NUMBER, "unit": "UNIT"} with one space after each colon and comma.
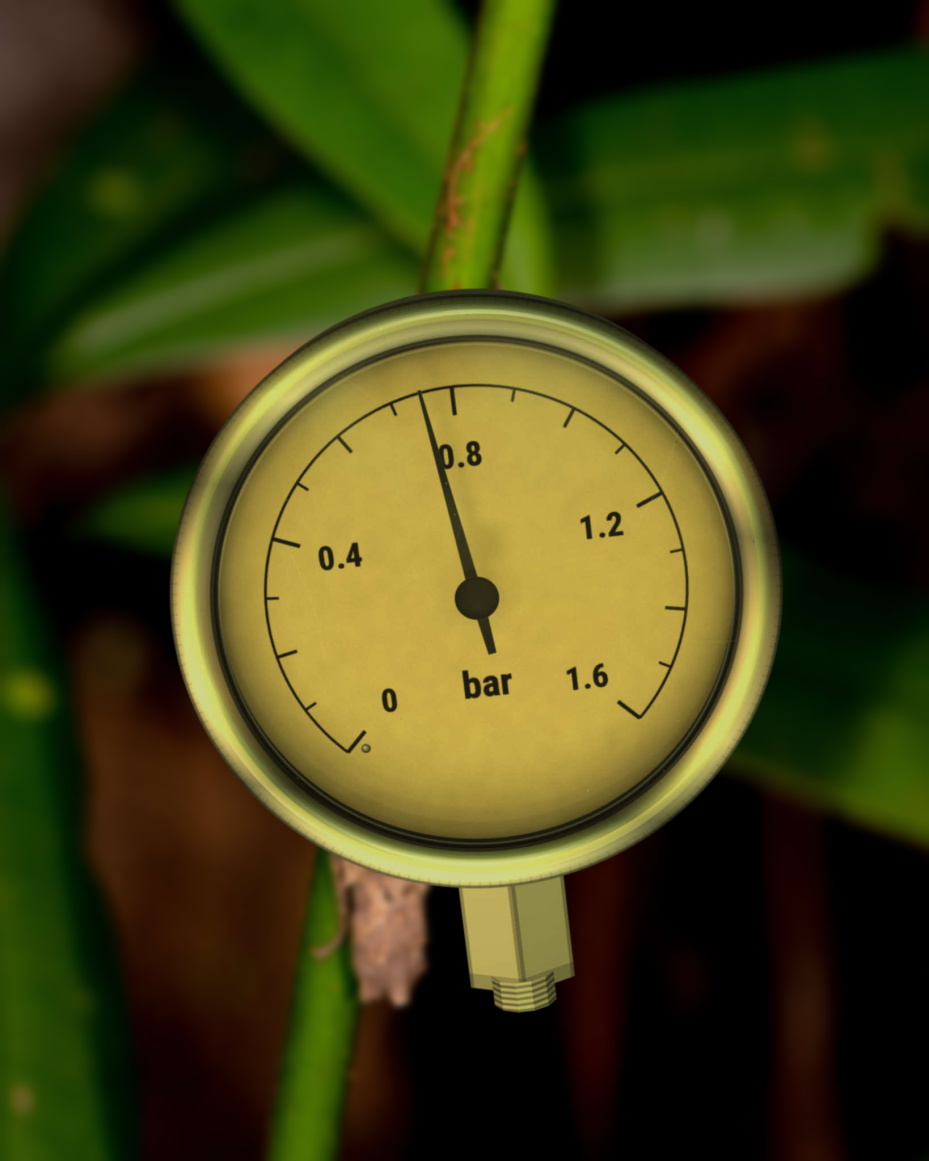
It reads {"value": 0.75, "unit": "bar"}
